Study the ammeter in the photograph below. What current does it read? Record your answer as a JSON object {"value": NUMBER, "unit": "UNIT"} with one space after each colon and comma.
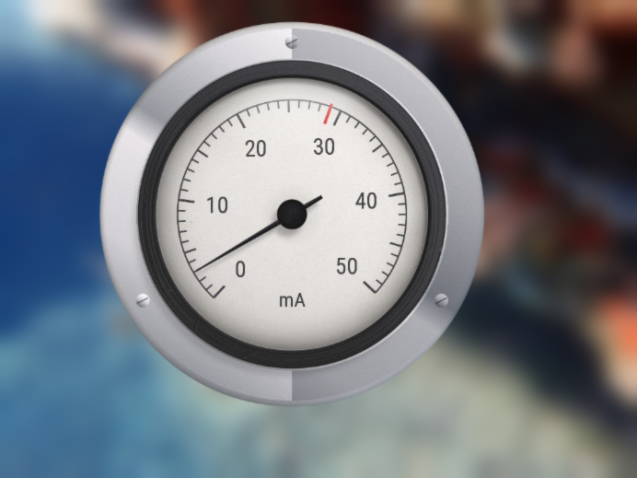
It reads {"value": 3, "unit": "mA"}
